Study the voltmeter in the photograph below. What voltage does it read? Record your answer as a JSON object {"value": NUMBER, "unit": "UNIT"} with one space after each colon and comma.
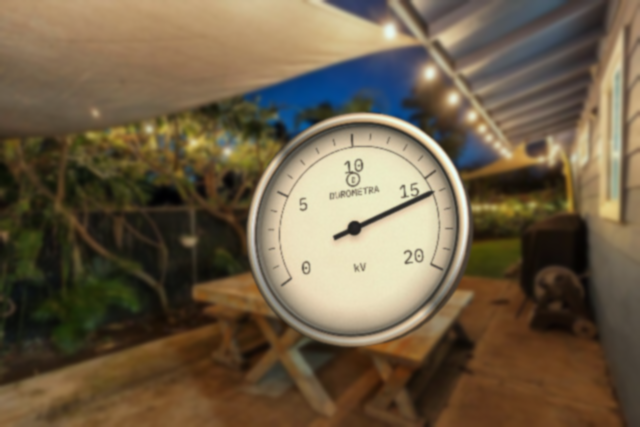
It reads {"value": 16, "unit": "kV"}
